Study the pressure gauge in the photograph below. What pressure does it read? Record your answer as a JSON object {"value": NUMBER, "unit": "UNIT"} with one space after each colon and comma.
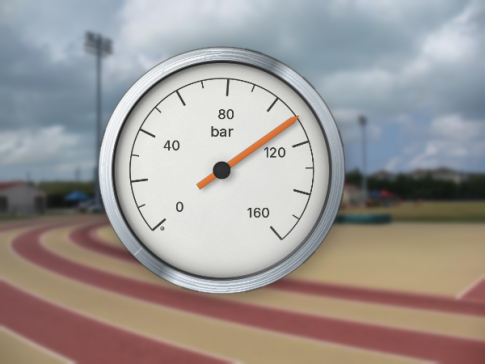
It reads {"value": 110, "unit": "bar"}
